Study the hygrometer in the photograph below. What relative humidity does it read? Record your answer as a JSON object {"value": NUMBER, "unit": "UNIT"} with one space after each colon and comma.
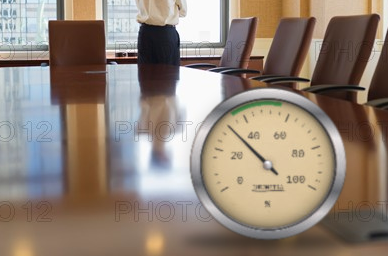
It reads {"value": 32, "unit": "%"}
